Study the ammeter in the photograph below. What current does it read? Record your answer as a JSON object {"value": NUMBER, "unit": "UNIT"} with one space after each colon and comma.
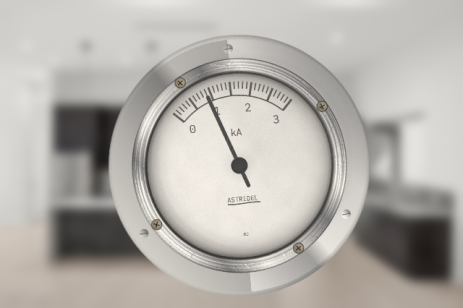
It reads {"value": 0.9, "unit": "kA"}
